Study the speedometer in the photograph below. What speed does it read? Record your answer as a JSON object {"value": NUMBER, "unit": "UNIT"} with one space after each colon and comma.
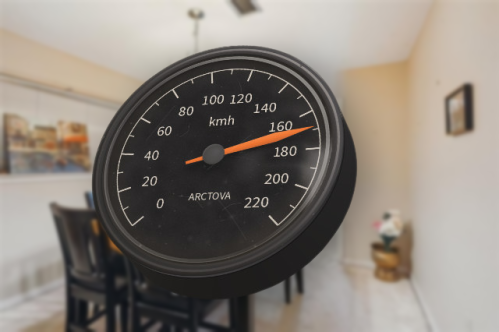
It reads {"value": 170, "unit": "km/h"}
